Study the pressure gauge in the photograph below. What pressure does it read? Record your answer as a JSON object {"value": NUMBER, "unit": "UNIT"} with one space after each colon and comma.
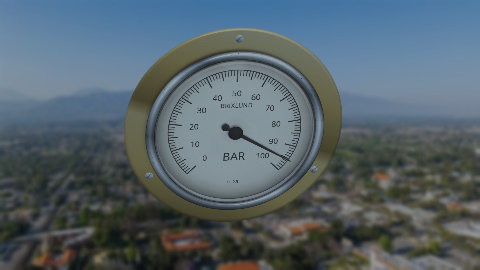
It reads {"value": 95, "unit": "bar"}
